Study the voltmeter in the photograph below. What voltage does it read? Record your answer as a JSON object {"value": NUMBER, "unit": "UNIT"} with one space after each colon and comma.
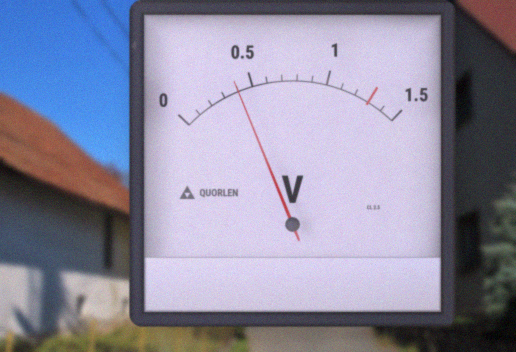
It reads {"value": 0.4, "unit": "V"}
